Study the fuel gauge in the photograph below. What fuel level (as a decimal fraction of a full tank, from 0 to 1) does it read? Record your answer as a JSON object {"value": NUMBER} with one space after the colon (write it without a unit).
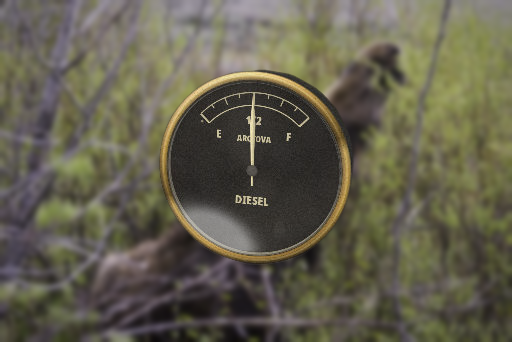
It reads {"value": 0.5}
